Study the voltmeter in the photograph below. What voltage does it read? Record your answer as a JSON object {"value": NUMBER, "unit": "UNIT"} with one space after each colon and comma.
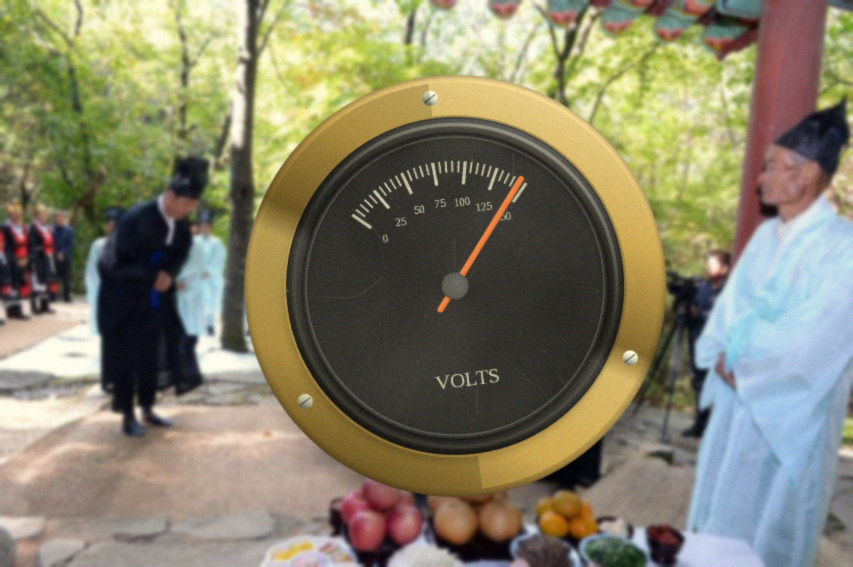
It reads {"value": 145, "unit": "V"}
